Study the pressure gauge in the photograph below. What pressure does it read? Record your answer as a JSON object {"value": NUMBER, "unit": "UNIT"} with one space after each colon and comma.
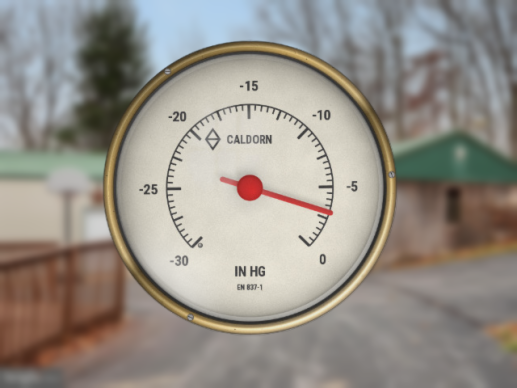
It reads {"value": -3, "unit": "inHg"}
